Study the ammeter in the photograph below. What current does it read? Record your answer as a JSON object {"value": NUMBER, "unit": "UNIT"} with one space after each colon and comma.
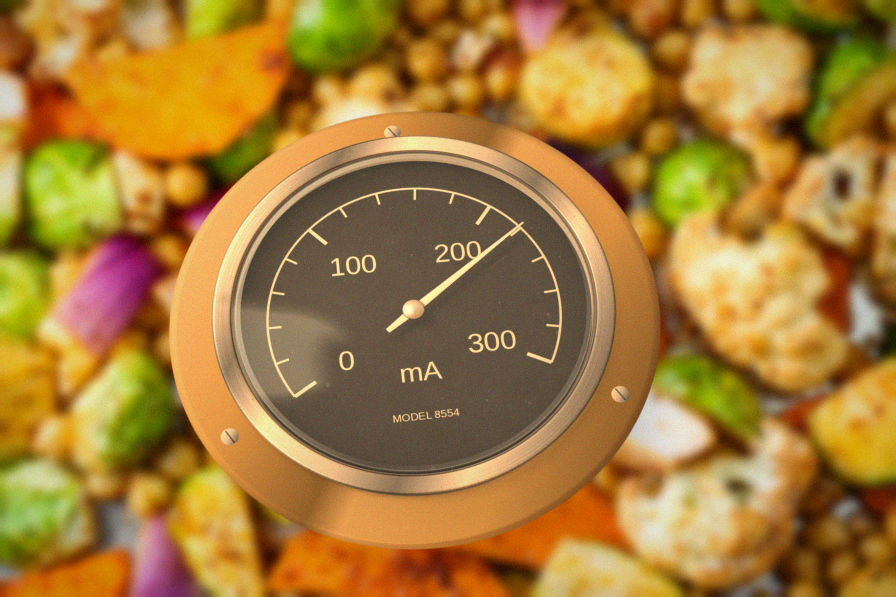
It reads {"value": 220, "unit": "mA"}
